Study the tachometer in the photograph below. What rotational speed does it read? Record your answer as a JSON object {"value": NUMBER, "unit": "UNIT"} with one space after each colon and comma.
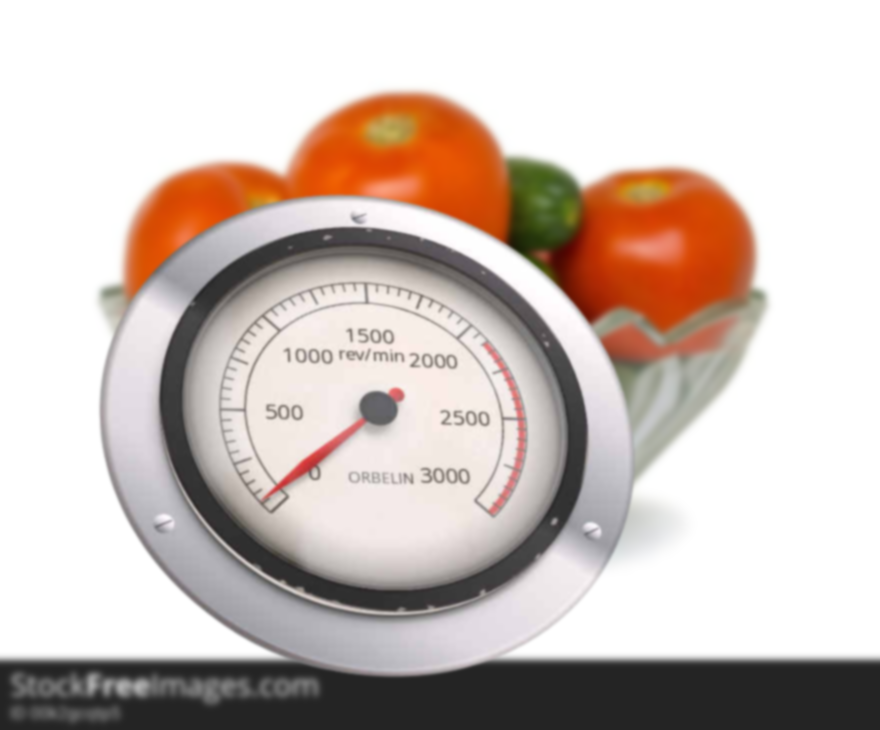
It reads {"value": 50, "unit": "rpm"}
